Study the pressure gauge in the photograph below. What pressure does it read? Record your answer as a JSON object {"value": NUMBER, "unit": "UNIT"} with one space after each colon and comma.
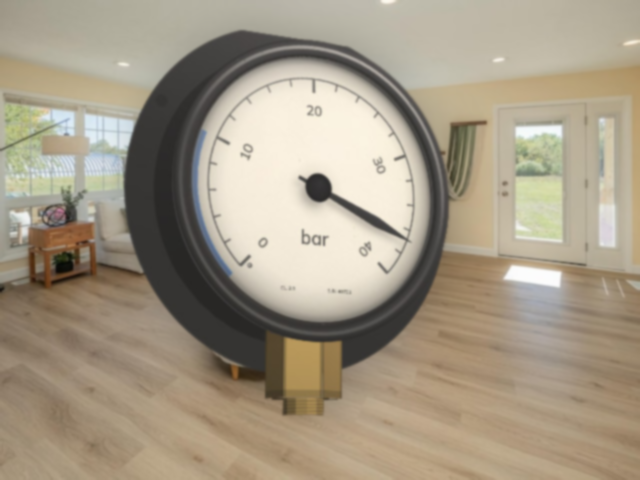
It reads {"value": 37, "unit": "bar"}
